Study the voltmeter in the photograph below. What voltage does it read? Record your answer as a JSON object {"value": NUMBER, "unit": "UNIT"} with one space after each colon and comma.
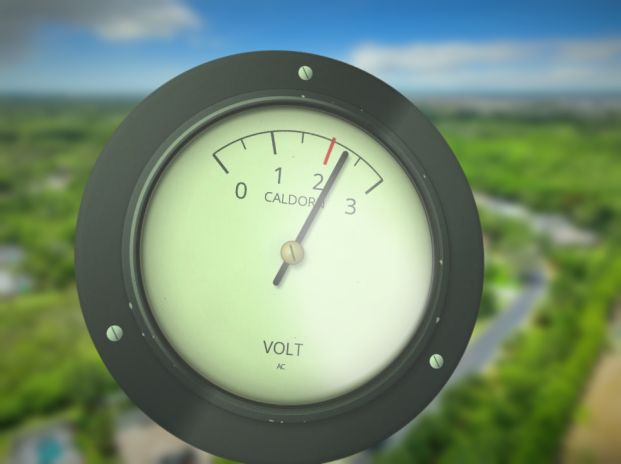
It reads {"value": 2.25, "unit": "V"}
